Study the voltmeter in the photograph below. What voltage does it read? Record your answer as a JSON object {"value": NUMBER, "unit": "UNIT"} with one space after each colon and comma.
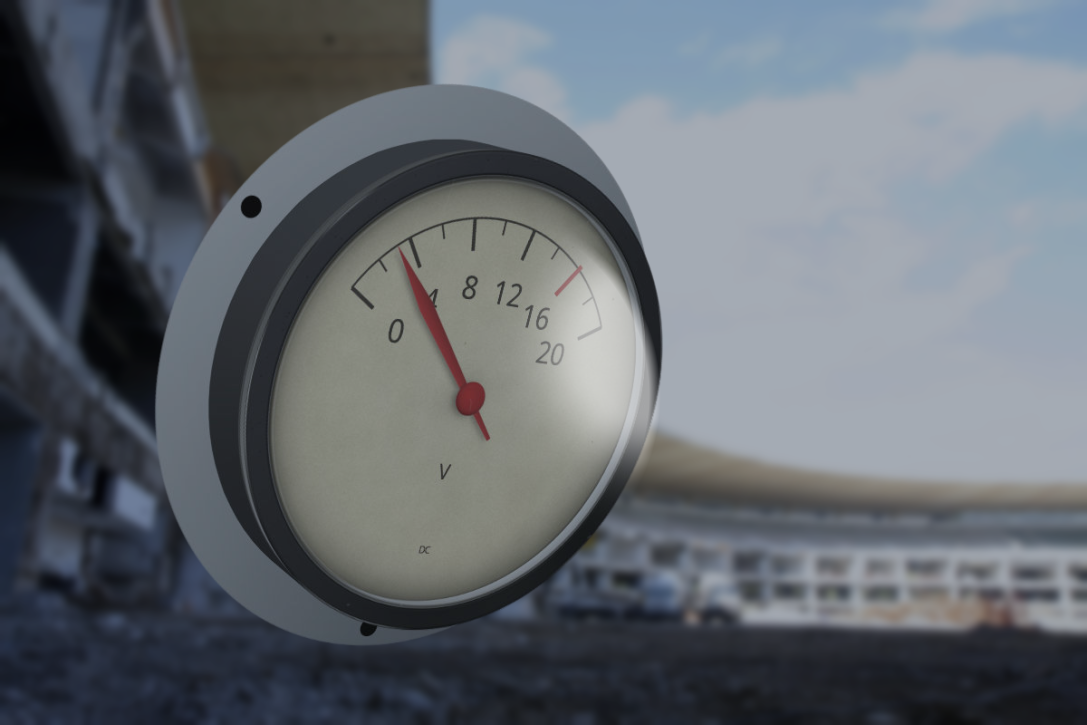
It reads {"value": 3, "unit": "V"}
